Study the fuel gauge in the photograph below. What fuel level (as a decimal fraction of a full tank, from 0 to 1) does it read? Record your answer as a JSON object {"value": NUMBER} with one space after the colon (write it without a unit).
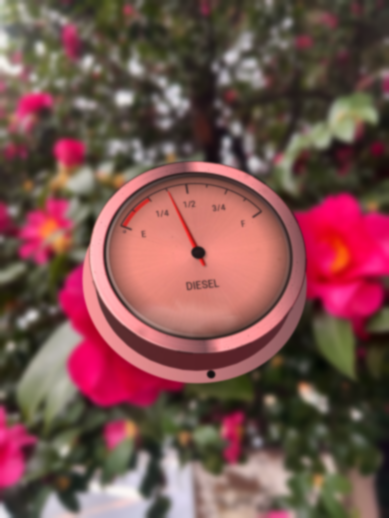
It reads {"value": 0.375}
